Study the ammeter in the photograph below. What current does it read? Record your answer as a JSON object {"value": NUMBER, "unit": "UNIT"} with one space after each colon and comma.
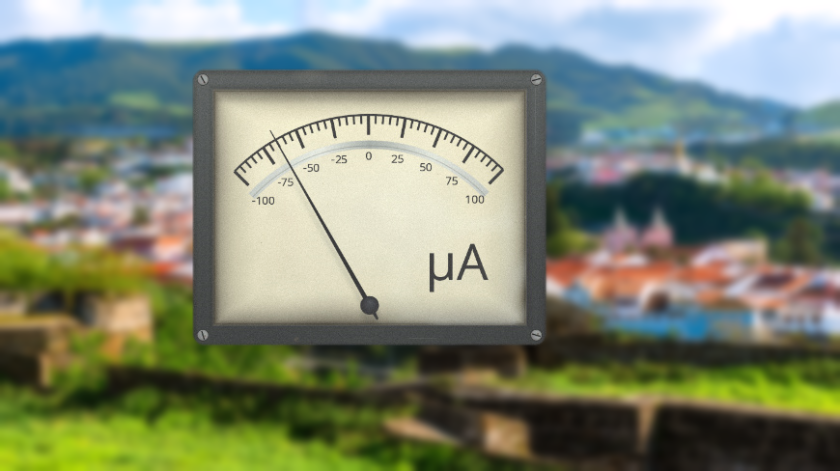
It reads {"value": -65, "unit": "µA"}
